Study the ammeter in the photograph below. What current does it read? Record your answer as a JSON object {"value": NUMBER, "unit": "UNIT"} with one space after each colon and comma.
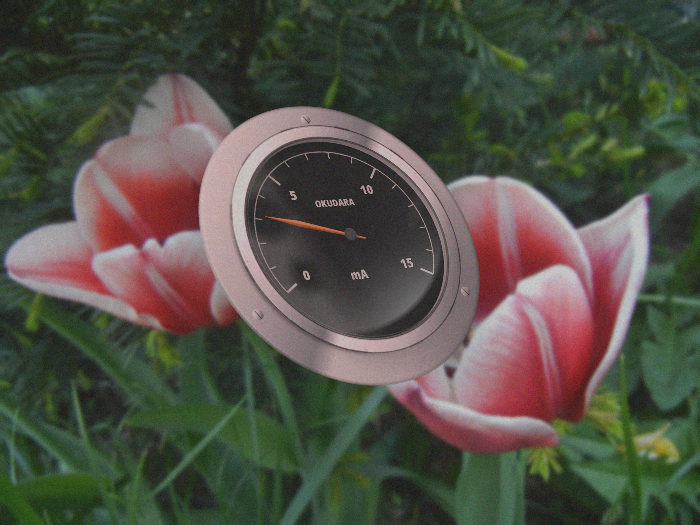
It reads {"value": 3, "unit": "mA"}
